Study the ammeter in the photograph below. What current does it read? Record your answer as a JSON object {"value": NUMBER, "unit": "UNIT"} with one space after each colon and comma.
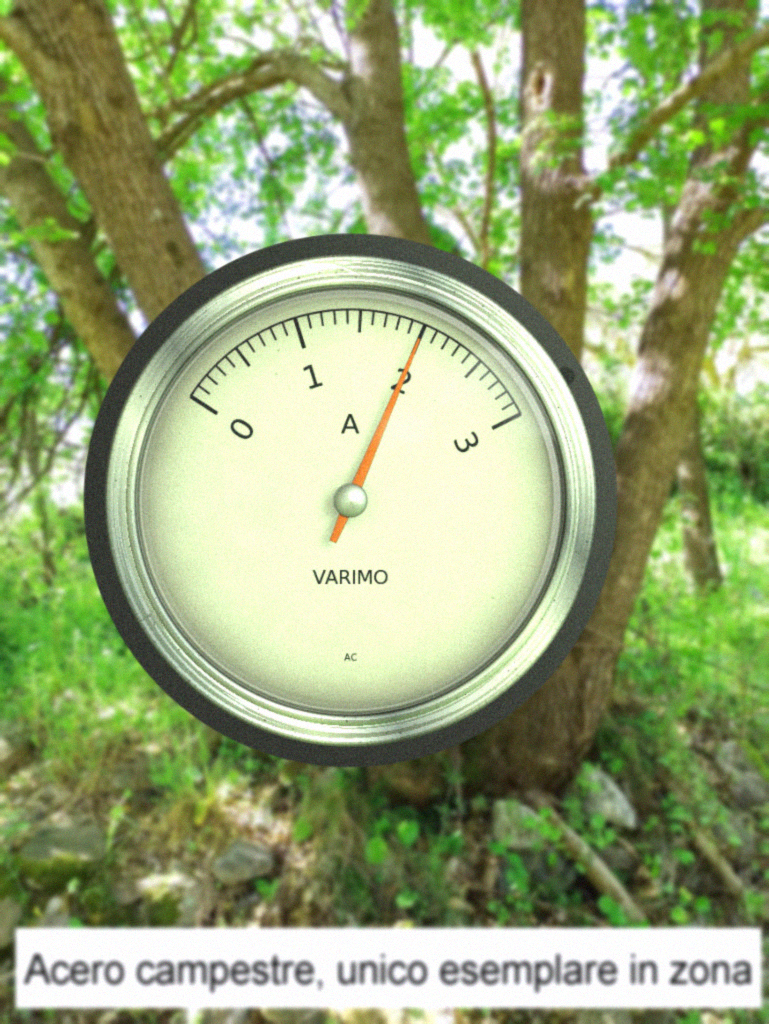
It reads {"value": 2, "unit": "A"}
